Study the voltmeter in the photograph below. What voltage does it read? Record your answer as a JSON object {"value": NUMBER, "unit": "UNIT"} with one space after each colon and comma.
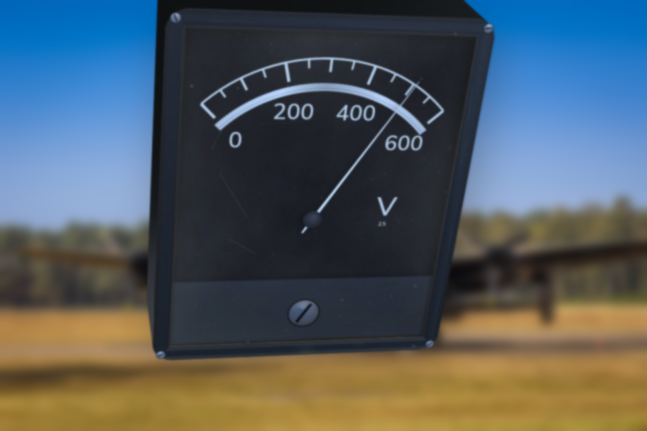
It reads {"value": 500, "unit": "V"}
